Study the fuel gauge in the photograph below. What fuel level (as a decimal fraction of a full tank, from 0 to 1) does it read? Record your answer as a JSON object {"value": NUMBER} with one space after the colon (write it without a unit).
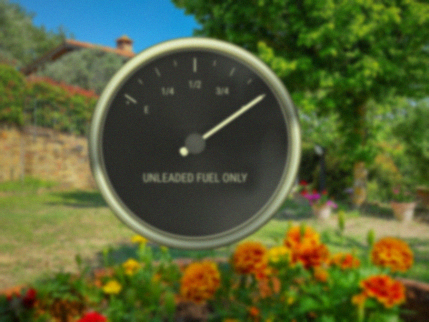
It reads {"value": 1}
